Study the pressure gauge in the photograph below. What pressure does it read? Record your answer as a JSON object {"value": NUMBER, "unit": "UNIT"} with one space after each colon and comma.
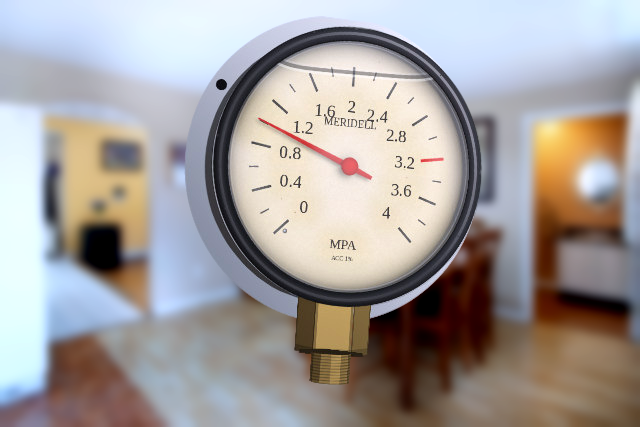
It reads {"value": 1, "unit": "MPa"}
